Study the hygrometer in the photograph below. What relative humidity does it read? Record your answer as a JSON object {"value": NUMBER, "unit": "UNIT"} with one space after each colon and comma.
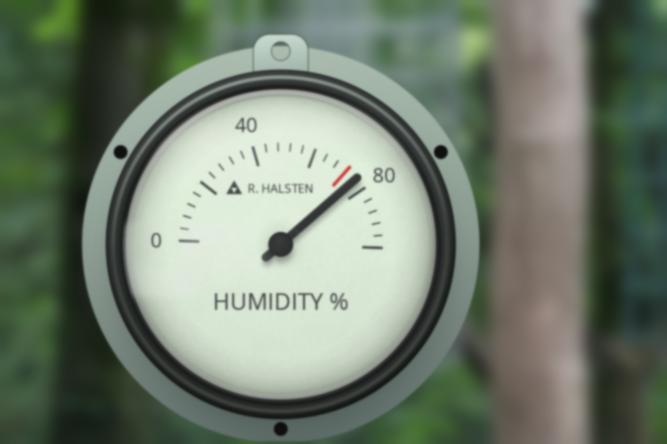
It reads {"value": 76, "unit": "%"}
